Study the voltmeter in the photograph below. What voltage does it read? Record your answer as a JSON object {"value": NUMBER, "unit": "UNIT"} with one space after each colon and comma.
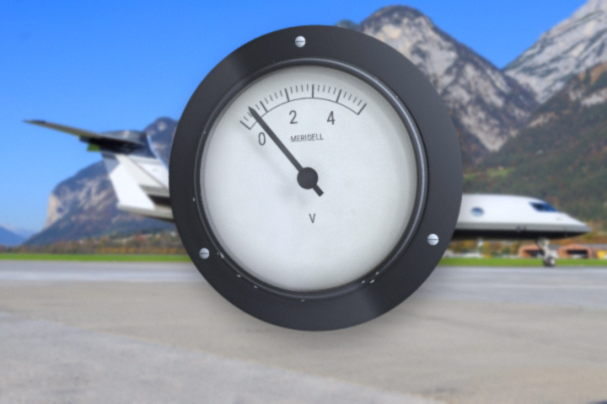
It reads {"value": 0.6, "unit": "V"}
